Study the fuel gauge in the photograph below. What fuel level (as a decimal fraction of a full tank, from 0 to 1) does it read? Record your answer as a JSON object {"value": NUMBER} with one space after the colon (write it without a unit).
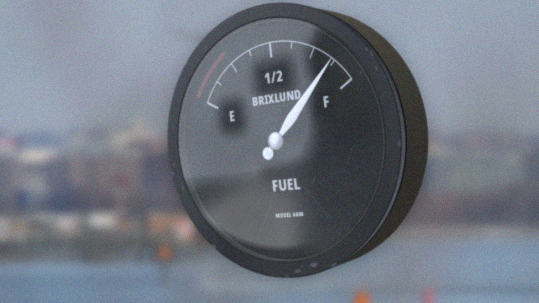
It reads {"value": 0.875}
